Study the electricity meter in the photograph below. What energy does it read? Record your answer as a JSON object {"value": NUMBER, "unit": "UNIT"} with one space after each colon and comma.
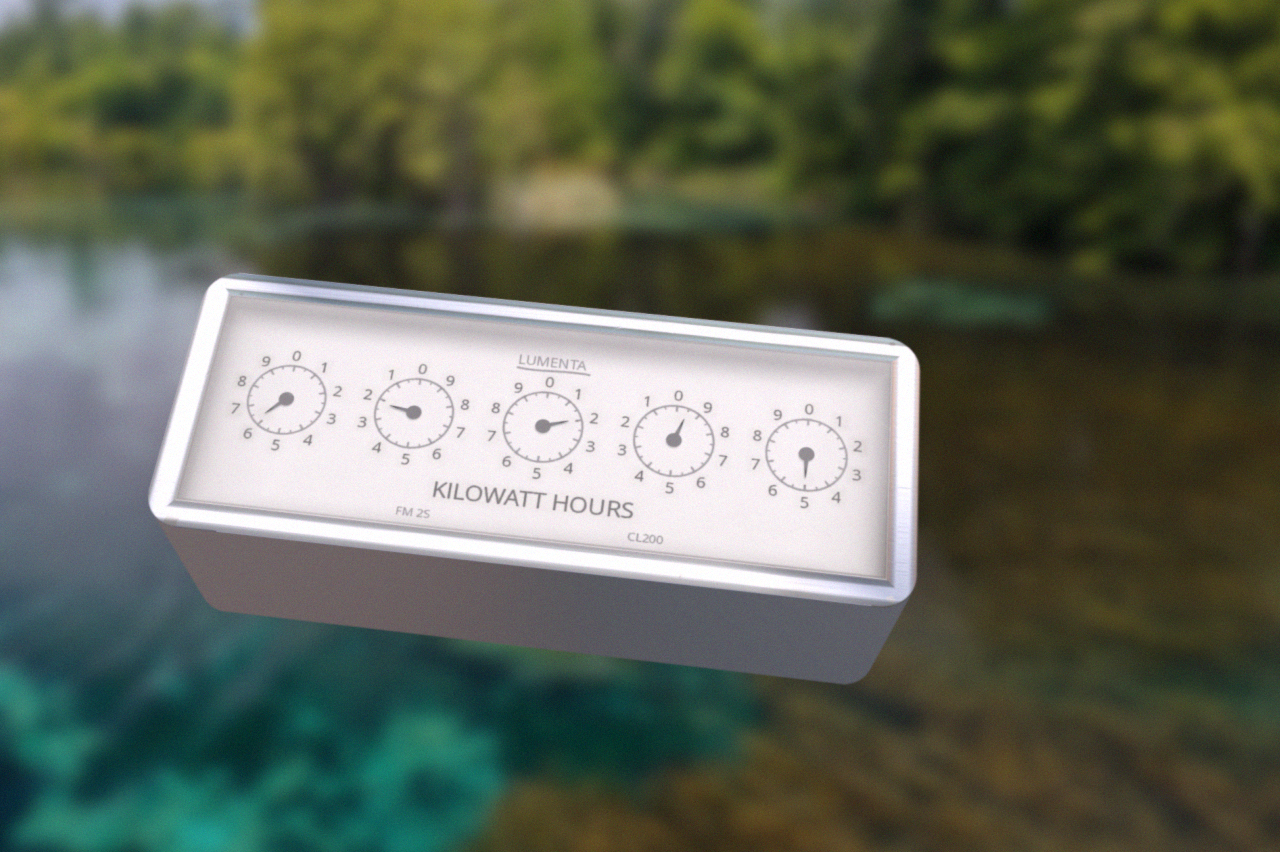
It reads {"value": 62195, "unit": "kWh"}
